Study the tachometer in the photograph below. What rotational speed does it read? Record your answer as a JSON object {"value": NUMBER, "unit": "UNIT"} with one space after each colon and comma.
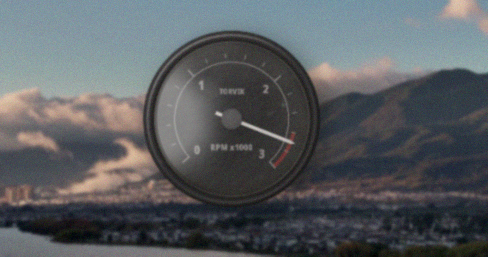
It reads {"value": 2700, "unit": "rpm"}
